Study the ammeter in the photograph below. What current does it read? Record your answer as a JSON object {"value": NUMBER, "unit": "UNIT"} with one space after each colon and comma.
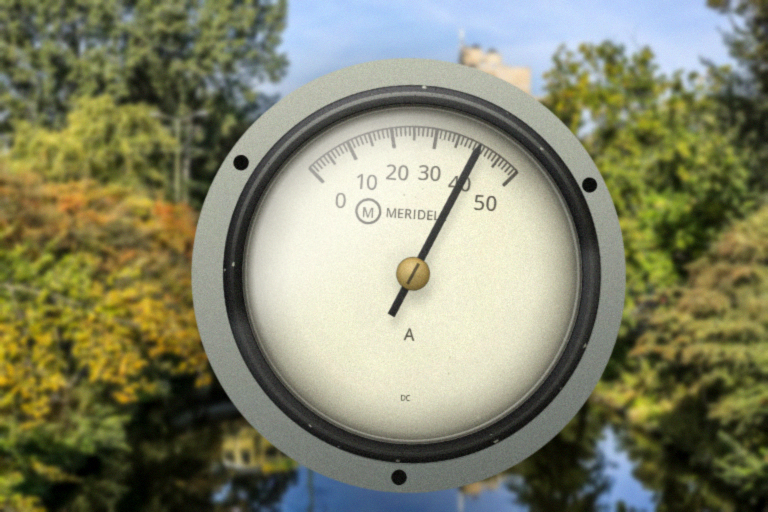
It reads {"value": 40, "unit": "A"}
